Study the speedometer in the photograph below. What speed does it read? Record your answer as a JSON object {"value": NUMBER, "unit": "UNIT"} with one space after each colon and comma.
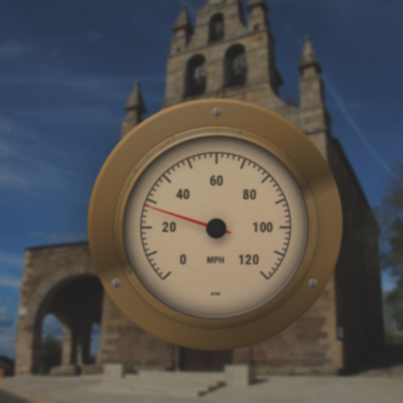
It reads {"value": 28, "unit": "mph"}
